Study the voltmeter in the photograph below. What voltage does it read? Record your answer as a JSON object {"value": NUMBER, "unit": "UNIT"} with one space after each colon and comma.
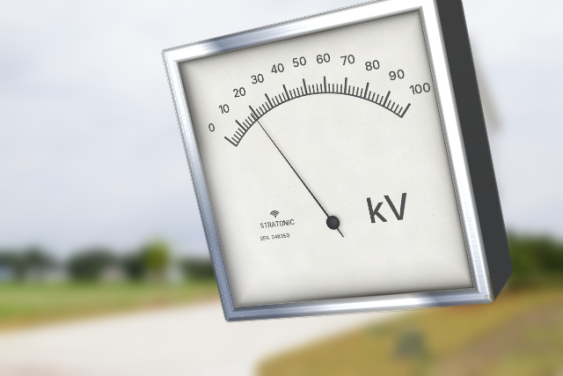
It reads {"value": 20, "unit": "kV"}
